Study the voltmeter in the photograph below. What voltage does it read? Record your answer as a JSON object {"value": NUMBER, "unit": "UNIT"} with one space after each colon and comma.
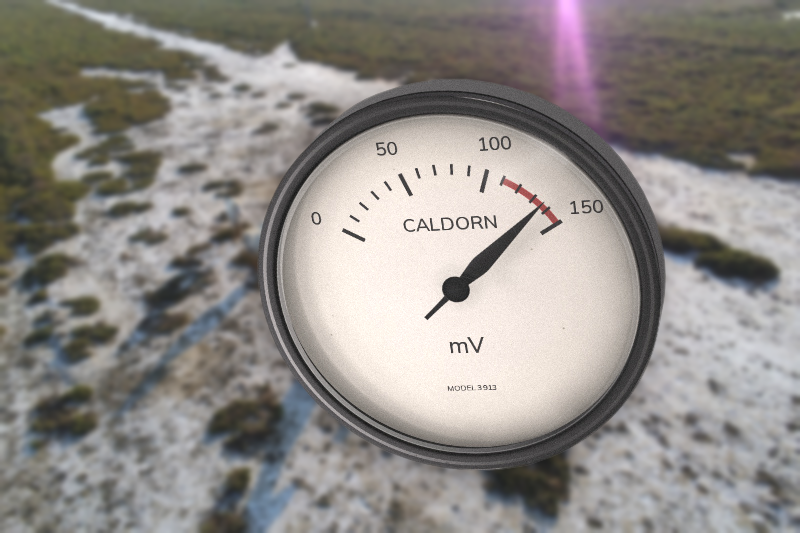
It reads {"value": 135, "unit": "mV"}
